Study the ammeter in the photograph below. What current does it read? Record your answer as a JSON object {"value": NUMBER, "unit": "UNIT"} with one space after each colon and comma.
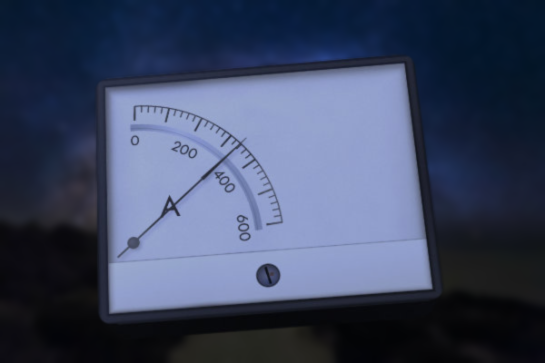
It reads {"value": 340, "unit": "A"}
